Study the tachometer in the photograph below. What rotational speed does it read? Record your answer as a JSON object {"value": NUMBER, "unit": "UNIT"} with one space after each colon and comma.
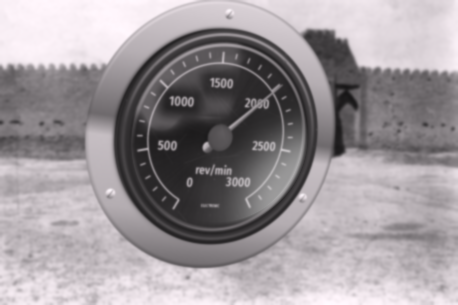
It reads {"value": 2000, "unit": "rpm"}
